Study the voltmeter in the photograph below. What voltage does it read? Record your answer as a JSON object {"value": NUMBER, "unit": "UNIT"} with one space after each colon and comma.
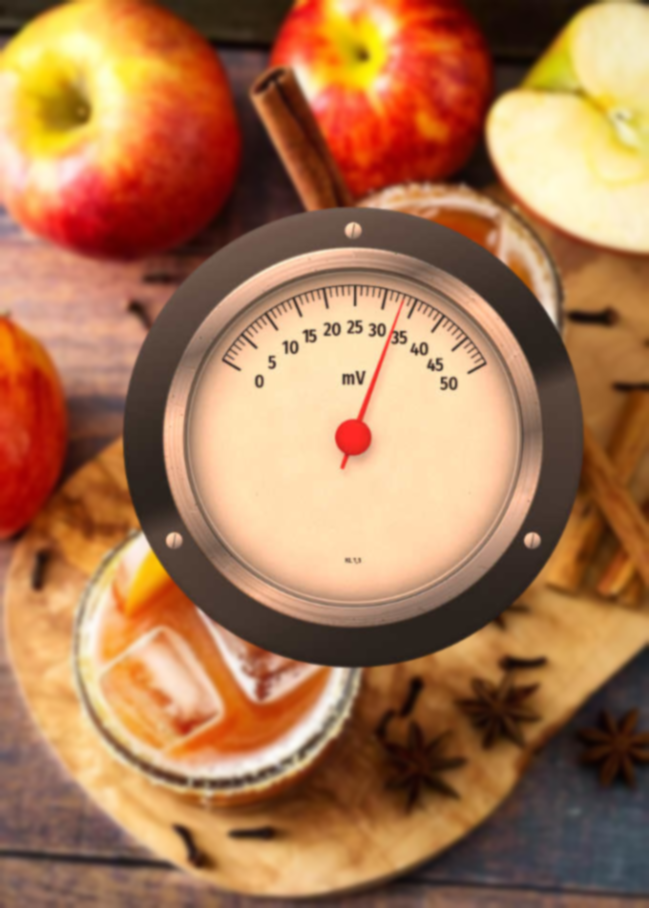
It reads {"value": 33, "unit": "mV"}
